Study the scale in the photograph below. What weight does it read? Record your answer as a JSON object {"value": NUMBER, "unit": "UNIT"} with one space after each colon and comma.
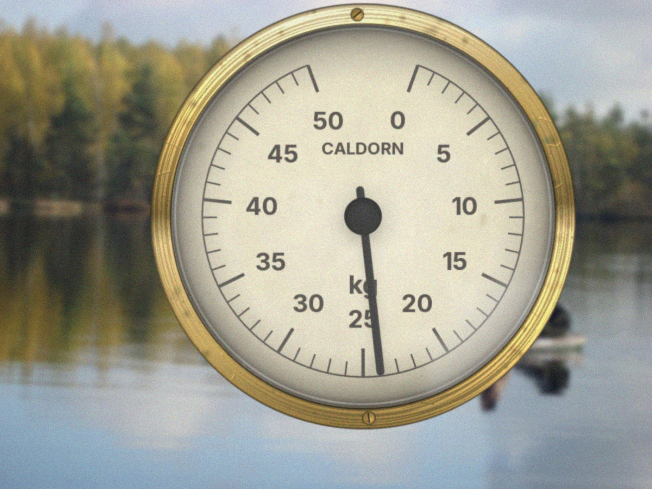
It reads {"value": 24, "unit": "kg"}
